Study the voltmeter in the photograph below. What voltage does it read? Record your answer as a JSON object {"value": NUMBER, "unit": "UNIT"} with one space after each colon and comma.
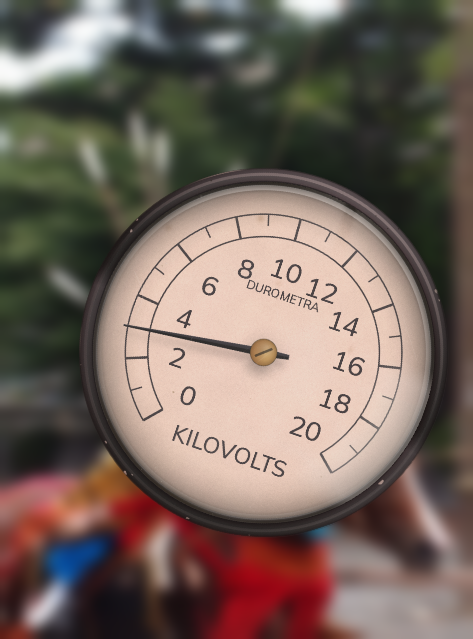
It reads {"value": 3, "unit": "kV"}
